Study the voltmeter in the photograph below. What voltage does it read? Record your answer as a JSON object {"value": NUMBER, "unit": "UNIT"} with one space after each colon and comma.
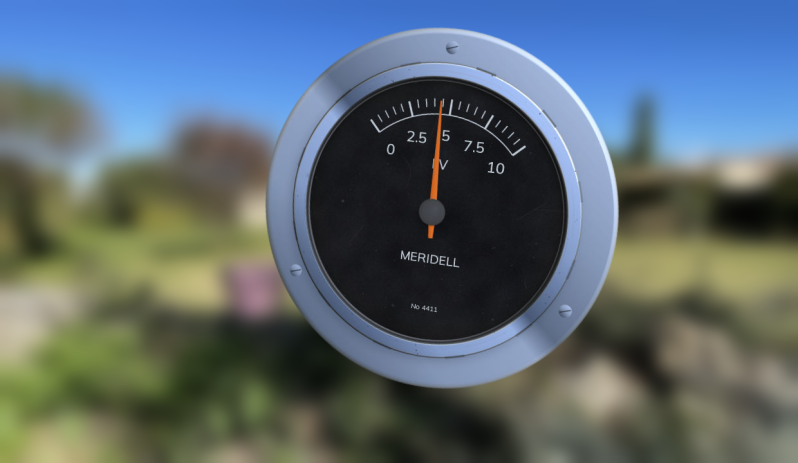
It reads {"value": 4.5, "unit": "kV"}
